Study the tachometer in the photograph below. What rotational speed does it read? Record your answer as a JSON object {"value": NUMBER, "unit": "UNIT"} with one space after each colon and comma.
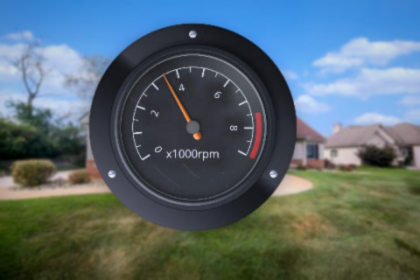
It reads {"value": 3500, "unit": "rpm"}
